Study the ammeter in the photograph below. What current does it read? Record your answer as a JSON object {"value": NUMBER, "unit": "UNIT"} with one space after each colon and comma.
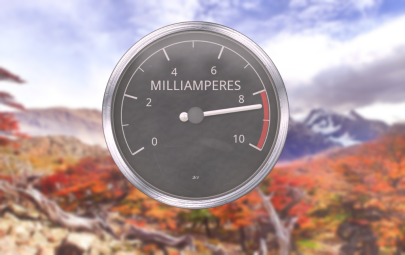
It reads {"value": 8.5, "unit": "mA"}
